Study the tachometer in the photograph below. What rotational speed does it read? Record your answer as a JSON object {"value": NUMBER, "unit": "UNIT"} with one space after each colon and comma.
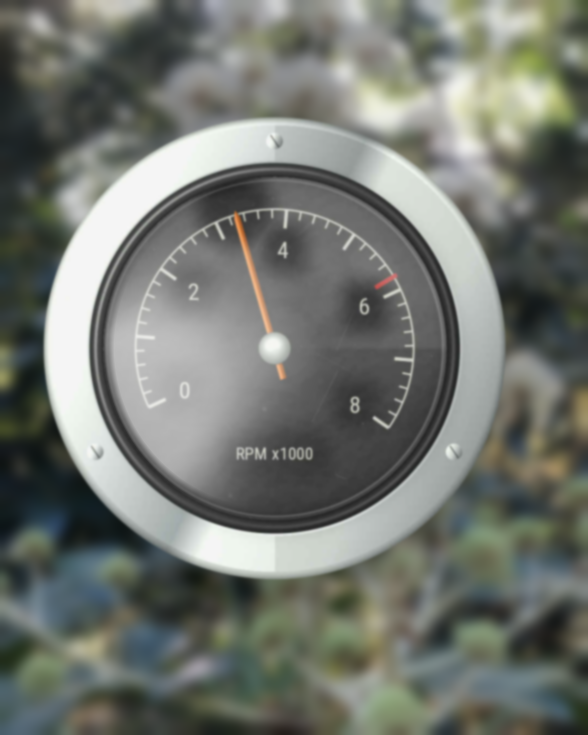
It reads {"value": 3300, "unit": "rpm"}
